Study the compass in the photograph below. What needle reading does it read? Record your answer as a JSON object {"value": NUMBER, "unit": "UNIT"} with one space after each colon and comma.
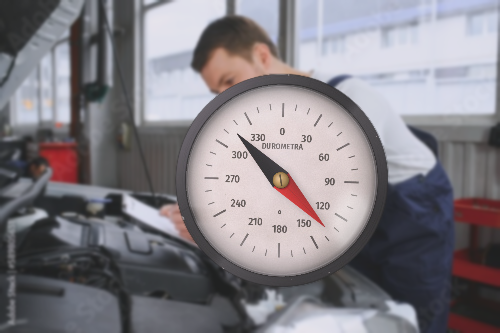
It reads {"value": 135, "unit": "°"}
